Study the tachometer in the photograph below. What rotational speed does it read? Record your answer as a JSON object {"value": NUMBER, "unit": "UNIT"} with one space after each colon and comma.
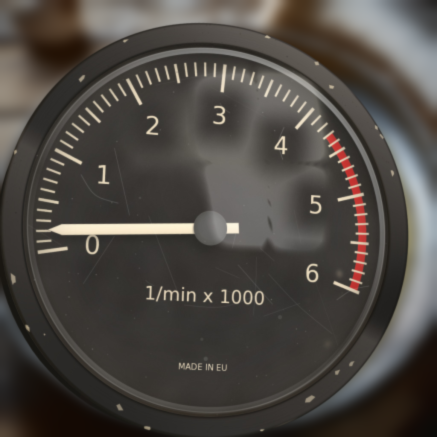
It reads {"value": 200, "unit": "rpm"}
